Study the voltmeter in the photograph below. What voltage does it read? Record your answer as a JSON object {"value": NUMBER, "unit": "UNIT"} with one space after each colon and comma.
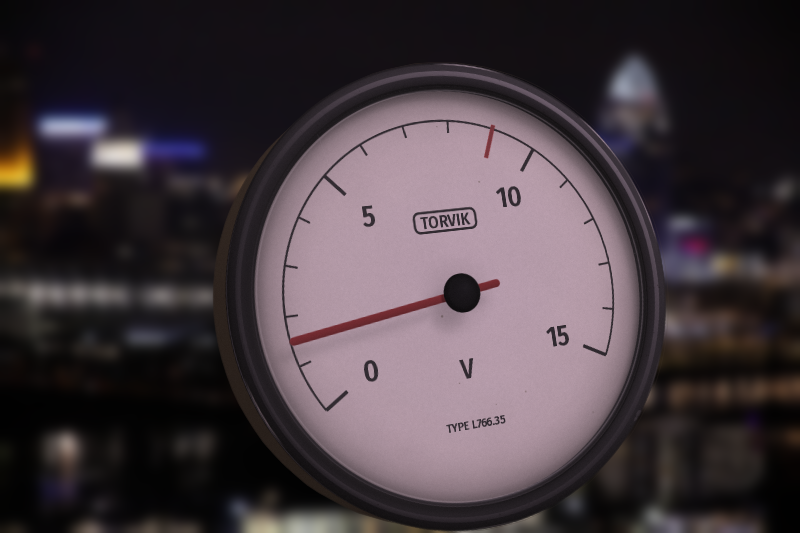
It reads {"value": 1.5, "unit": "V"}
